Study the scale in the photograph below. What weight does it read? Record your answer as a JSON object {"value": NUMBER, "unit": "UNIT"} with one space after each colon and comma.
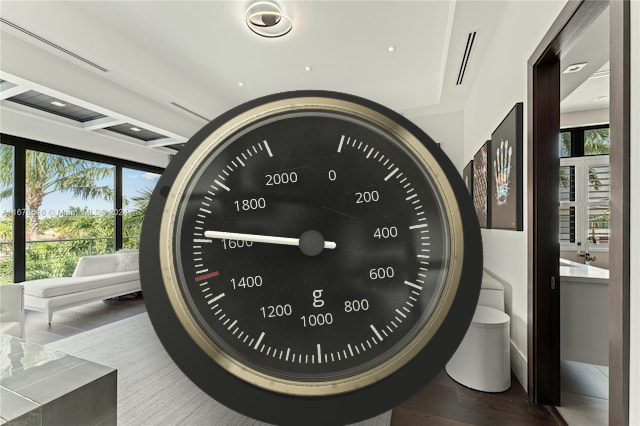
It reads {"value": 1620, "unit": "g"}
